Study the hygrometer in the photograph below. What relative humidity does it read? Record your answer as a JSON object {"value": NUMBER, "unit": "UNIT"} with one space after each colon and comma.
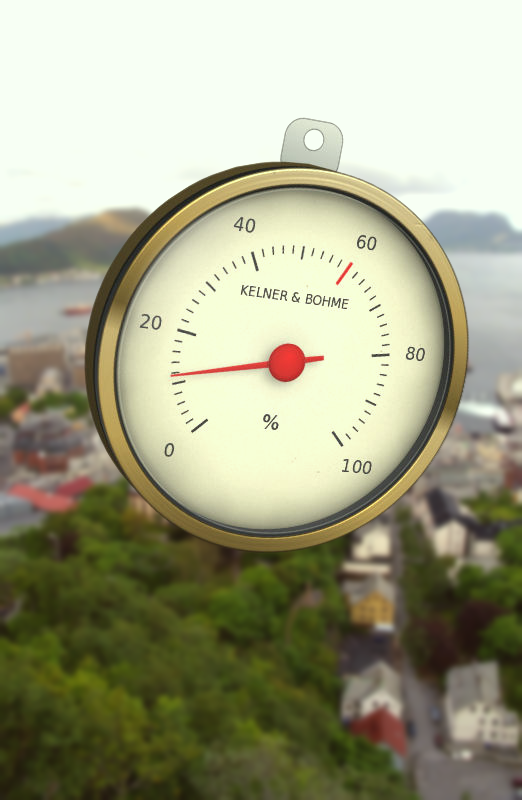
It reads {"value": 12, "unit": "%"}
